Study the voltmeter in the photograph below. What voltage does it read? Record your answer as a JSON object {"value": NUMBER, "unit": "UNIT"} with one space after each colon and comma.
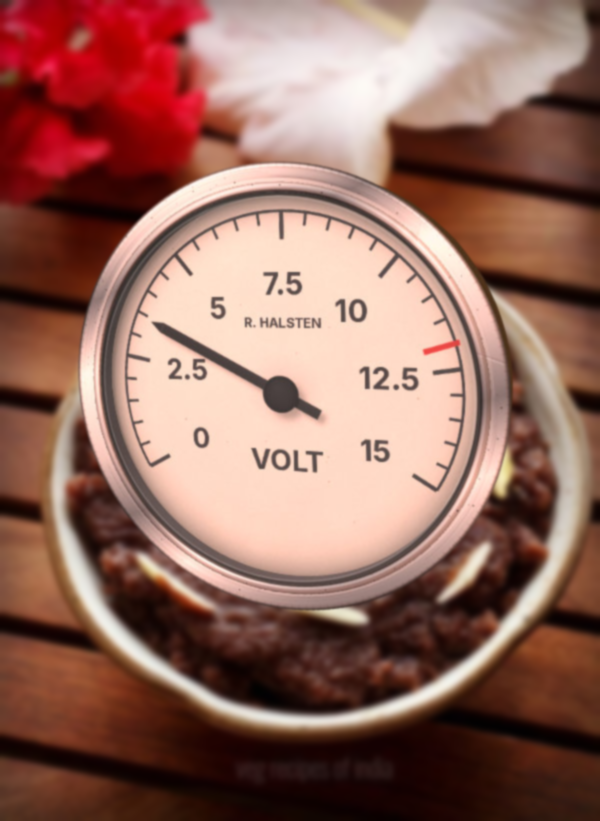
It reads {"value": 3.5, "unit": "V"}
